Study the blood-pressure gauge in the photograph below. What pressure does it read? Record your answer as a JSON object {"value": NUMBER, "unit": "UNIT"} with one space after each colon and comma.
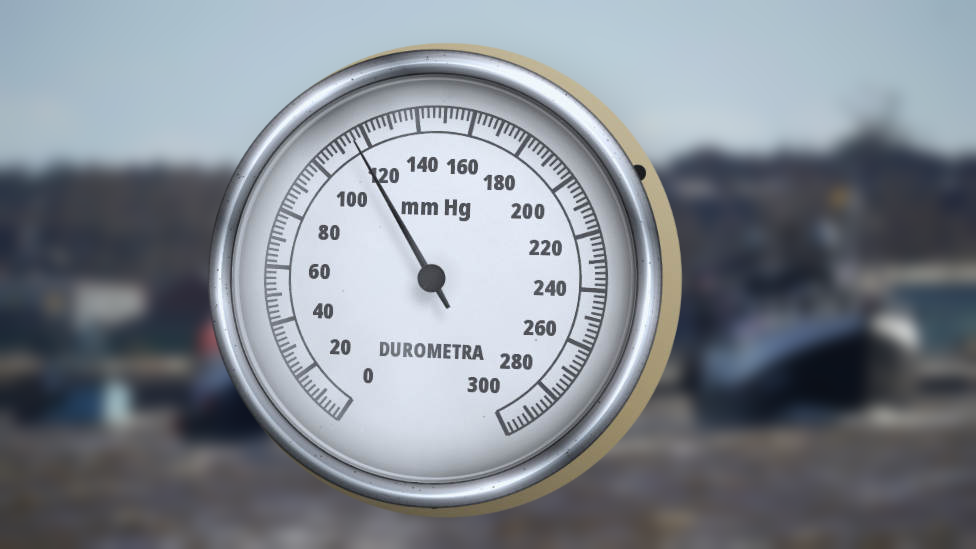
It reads {"value": 116, "unit": "mmHg"}
